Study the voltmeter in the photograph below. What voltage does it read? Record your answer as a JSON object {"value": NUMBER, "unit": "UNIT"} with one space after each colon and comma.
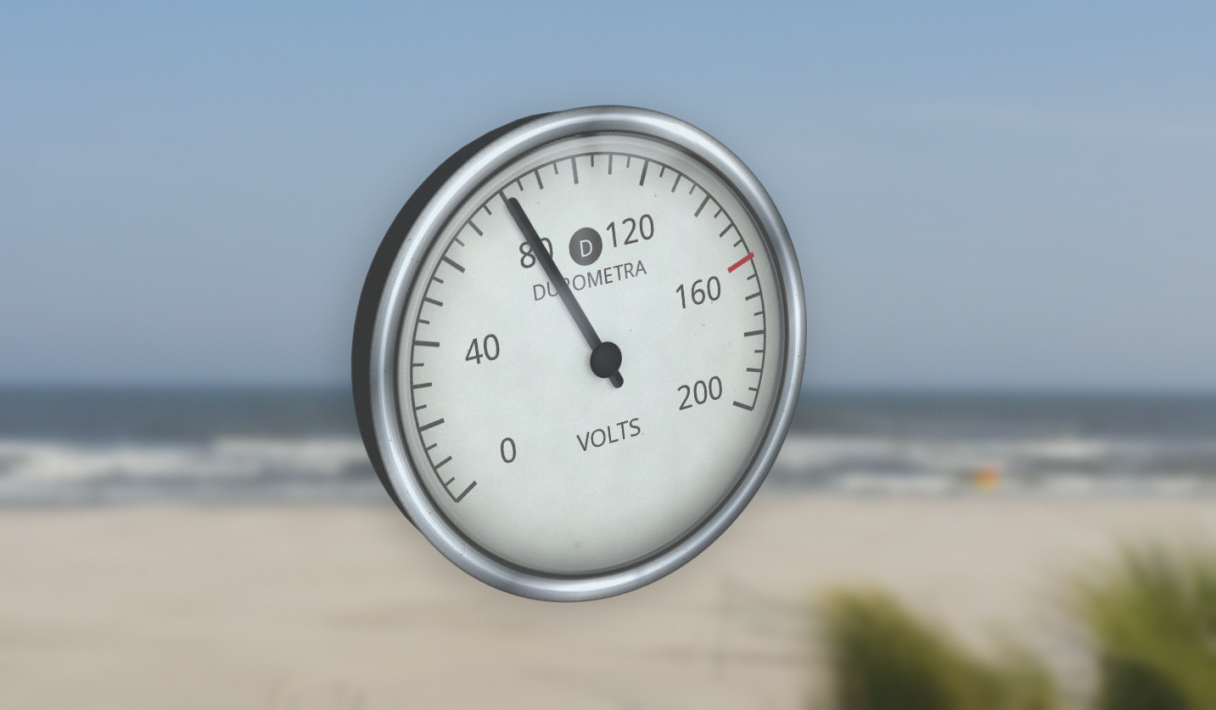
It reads {"value": 80, "unit": "V"}
